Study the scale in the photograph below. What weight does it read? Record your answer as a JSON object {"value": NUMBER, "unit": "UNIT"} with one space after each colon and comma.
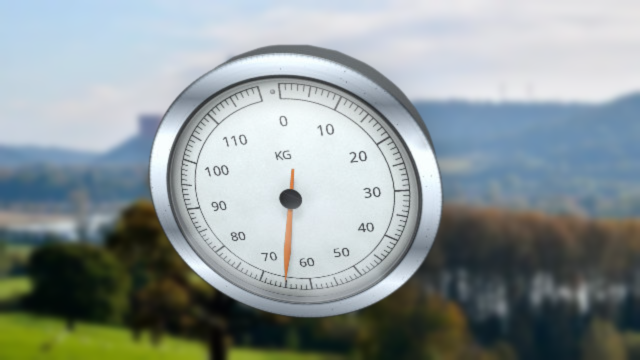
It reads {"value": 65, "unit": "kg"}
